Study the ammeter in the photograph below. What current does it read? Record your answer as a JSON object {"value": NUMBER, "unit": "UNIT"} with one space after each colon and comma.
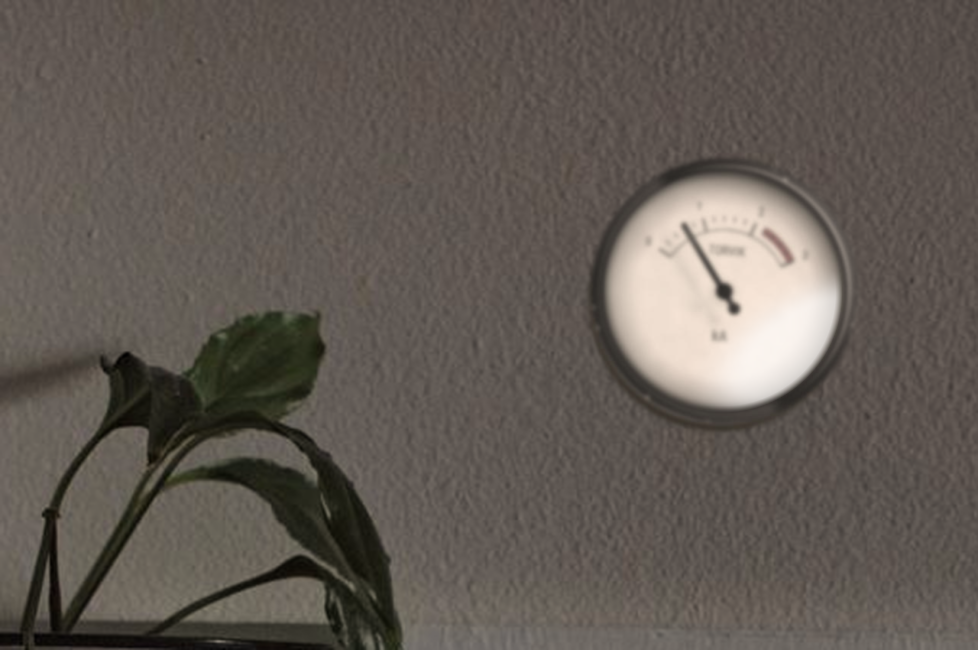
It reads {"value": 0.6, "unit": "kA"}
